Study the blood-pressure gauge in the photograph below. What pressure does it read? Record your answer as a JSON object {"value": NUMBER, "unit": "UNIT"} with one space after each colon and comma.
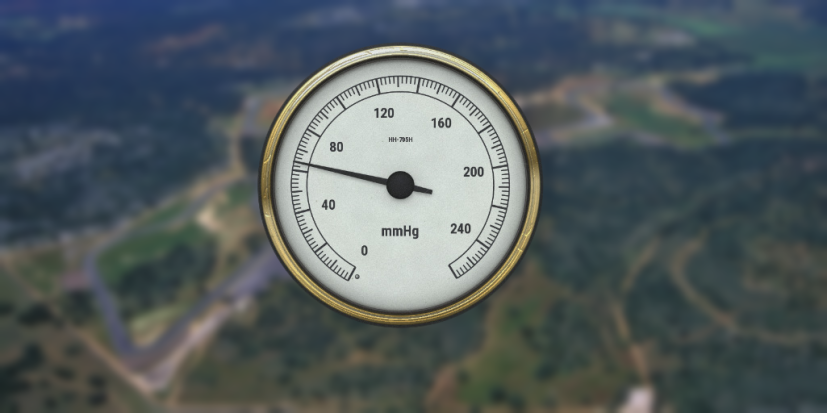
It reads {"value": 64, "unit": "mmHg"}
